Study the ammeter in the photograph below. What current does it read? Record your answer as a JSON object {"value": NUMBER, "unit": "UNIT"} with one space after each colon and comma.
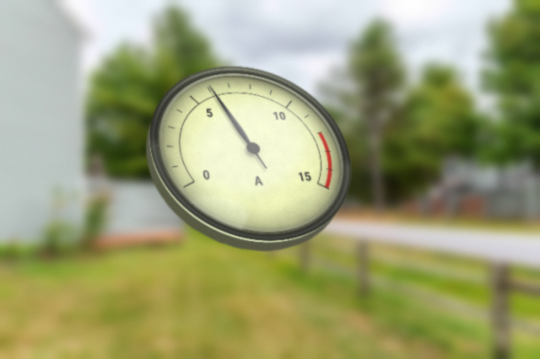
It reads {"value": 6, "unit": "A"}
